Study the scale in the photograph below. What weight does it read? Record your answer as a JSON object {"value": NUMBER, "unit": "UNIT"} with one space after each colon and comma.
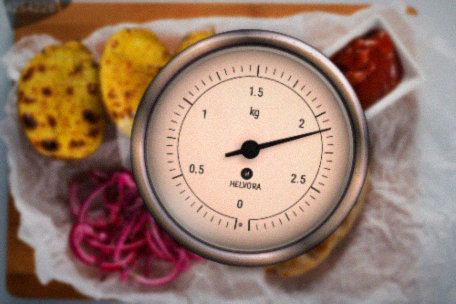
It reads {"value": 2.1, "unit": "kg"}
